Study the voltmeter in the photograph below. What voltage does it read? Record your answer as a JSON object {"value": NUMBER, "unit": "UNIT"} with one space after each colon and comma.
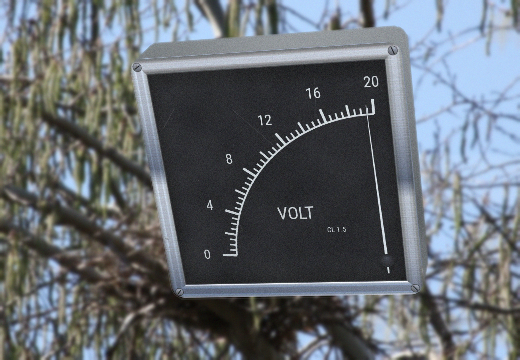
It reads {"value": 19.5, "unit": "V"}
